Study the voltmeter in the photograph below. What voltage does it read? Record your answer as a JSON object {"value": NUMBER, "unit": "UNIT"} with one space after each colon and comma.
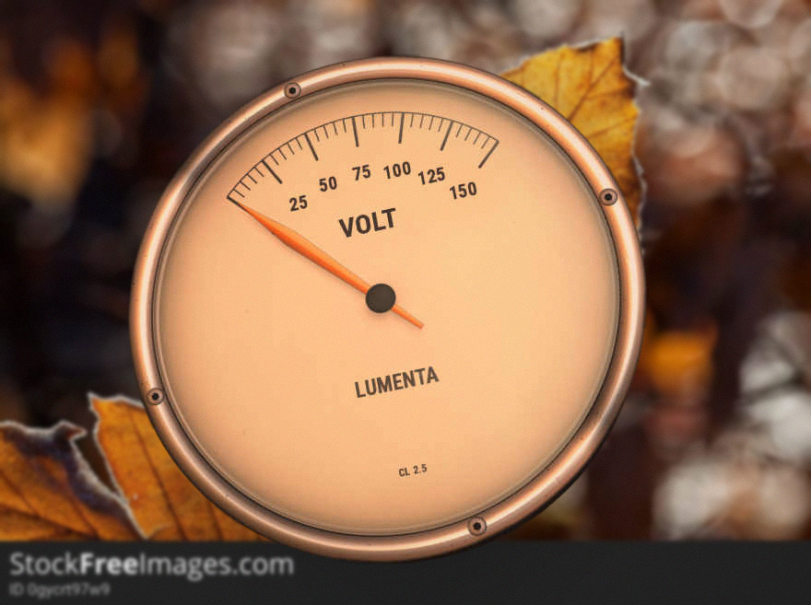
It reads {"value": 0, "unit": "V"}
